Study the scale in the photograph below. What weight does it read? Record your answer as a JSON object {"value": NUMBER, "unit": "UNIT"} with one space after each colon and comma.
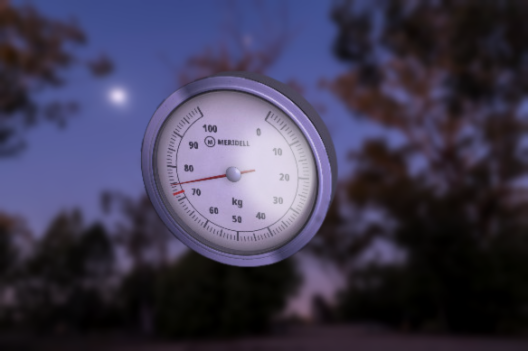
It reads {"value": 75, "unit": "kg"}
